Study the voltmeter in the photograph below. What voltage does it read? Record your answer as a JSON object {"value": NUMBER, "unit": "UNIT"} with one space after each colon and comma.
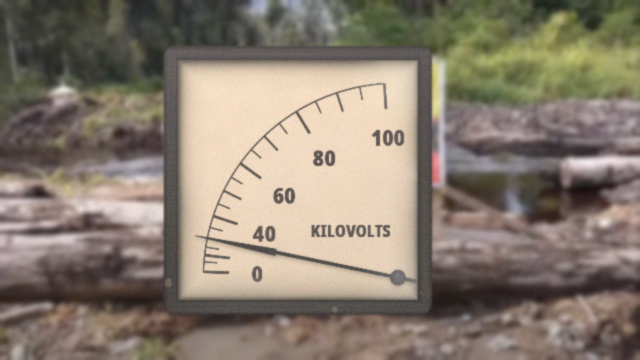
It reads {"value": 30, "unit": "kV"}
